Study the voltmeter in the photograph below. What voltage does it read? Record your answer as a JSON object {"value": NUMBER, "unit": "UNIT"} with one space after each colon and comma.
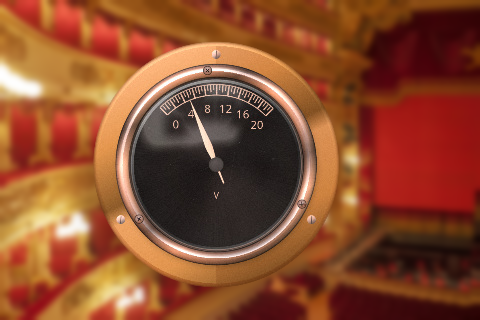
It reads {"value": 5, "unit": "V"}
